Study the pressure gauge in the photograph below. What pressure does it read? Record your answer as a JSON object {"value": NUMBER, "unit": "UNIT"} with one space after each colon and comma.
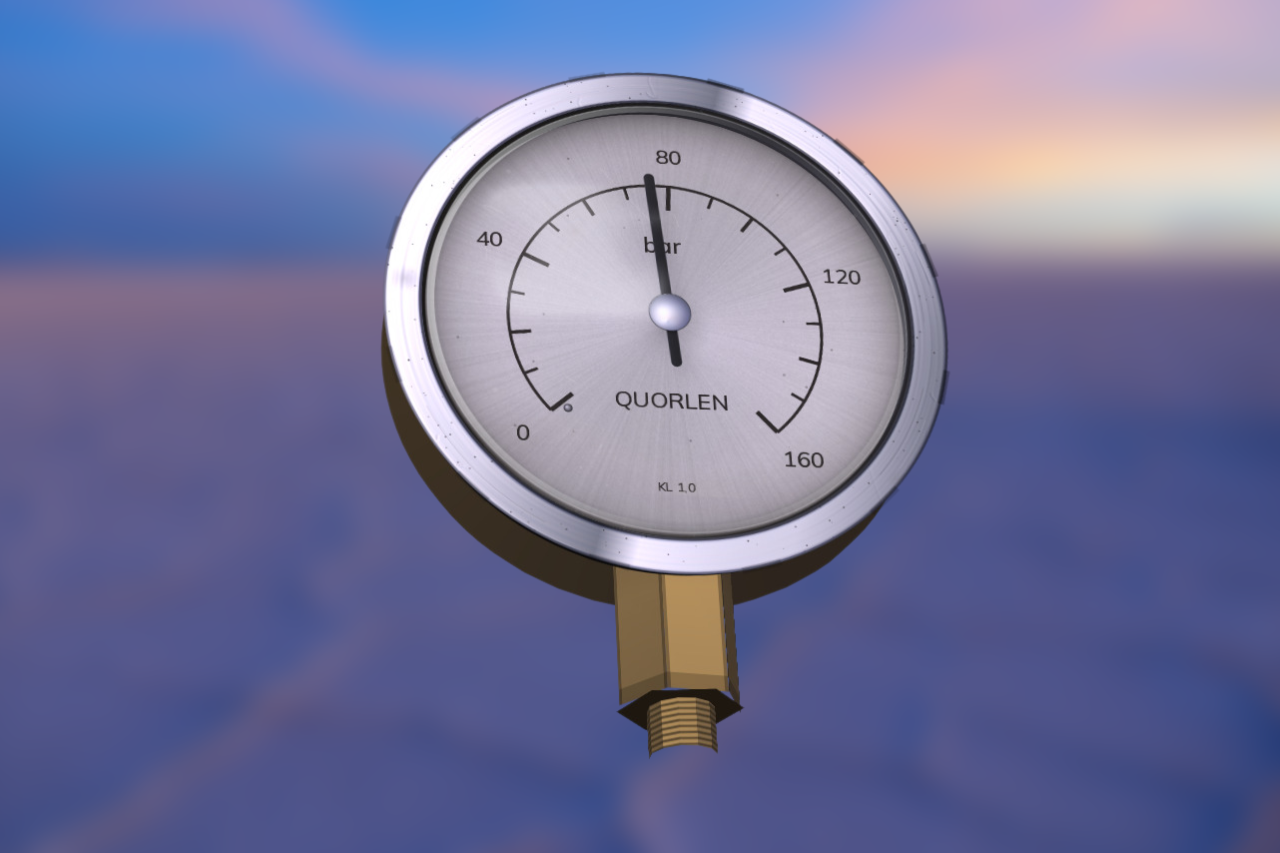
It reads {"value": 75, "unit": "bar"}
